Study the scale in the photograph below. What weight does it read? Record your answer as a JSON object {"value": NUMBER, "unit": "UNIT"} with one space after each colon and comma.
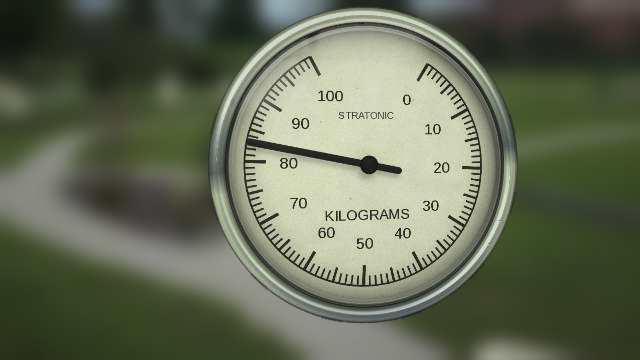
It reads {"value": 83, "unit": "kg"}
